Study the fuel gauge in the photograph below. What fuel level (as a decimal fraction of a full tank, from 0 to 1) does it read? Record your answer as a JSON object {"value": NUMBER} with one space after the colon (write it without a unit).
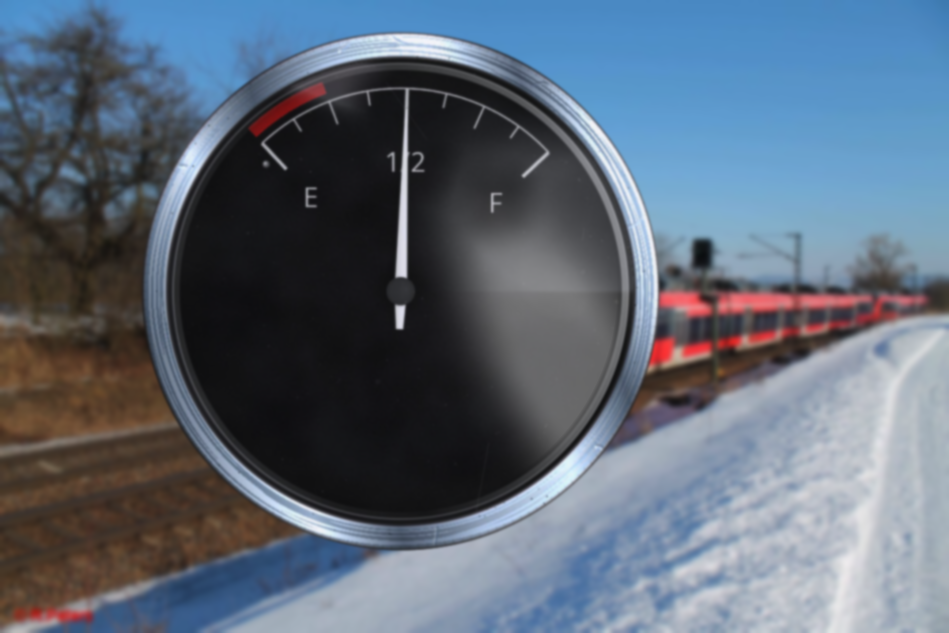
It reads {"value": 0.5}
